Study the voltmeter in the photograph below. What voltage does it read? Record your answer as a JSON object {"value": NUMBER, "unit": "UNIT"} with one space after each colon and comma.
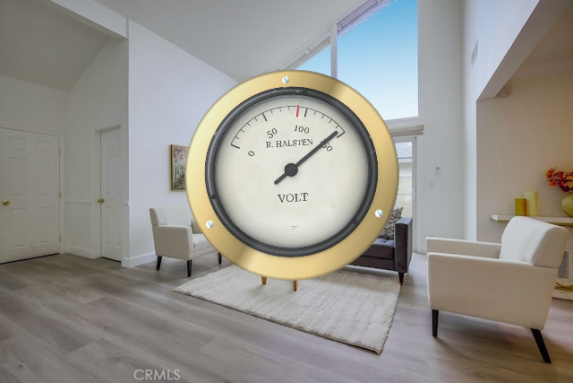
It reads {"value": 145, "unit": "V"}
